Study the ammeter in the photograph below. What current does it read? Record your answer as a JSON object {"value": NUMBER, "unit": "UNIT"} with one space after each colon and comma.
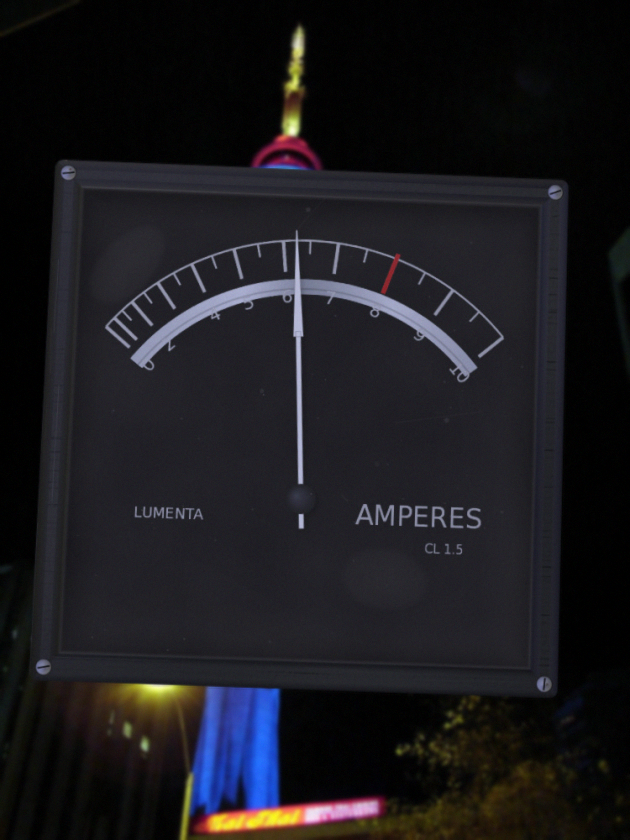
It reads {"value": 6.25, "unit": "A"}
